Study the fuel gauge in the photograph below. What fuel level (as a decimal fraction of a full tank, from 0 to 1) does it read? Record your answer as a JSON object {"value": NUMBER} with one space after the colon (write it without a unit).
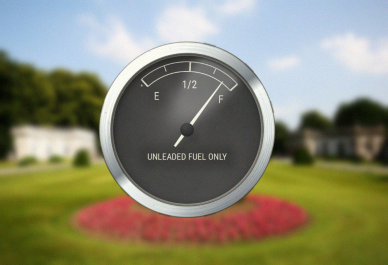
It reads {"value": 0.875}
